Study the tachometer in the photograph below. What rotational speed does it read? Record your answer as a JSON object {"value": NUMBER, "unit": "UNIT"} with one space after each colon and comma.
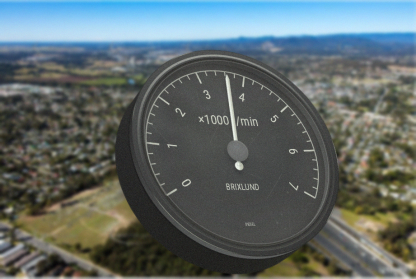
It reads {"value": 3600, "unit": "rpm"}
